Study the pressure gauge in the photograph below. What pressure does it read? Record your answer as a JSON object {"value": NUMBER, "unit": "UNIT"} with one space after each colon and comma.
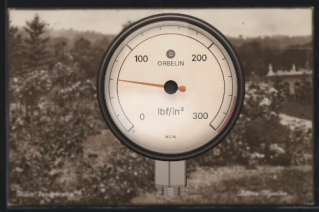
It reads {"value": 60, "unit": "psi"}
